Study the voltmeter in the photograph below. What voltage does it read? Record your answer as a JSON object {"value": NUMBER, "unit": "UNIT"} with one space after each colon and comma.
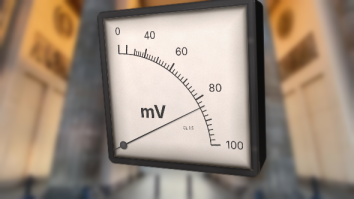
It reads {"value": 84, "unit": "mV"}
